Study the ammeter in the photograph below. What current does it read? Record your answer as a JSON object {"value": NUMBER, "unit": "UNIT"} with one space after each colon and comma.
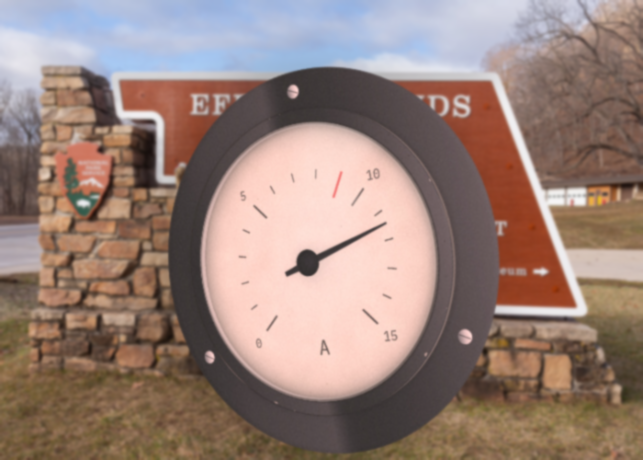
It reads {"value": 11.5, "unit": "A"}
